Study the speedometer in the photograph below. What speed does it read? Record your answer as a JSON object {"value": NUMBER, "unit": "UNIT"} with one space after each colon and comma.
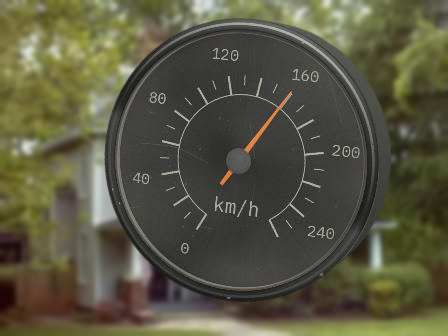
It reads {"value": 160, "unit": "km/h"}
